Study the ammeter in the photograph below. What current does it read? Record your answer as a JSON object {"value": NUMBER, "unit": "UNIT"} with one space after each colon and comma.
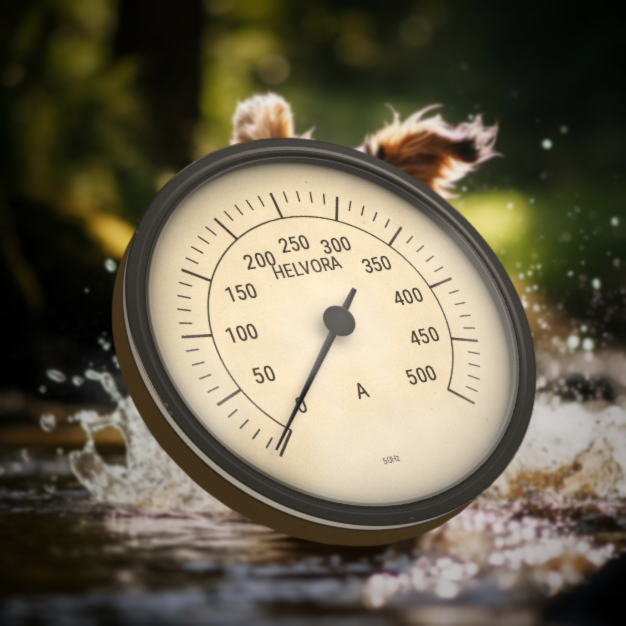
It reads {"value": 5, "unit": "A"}
